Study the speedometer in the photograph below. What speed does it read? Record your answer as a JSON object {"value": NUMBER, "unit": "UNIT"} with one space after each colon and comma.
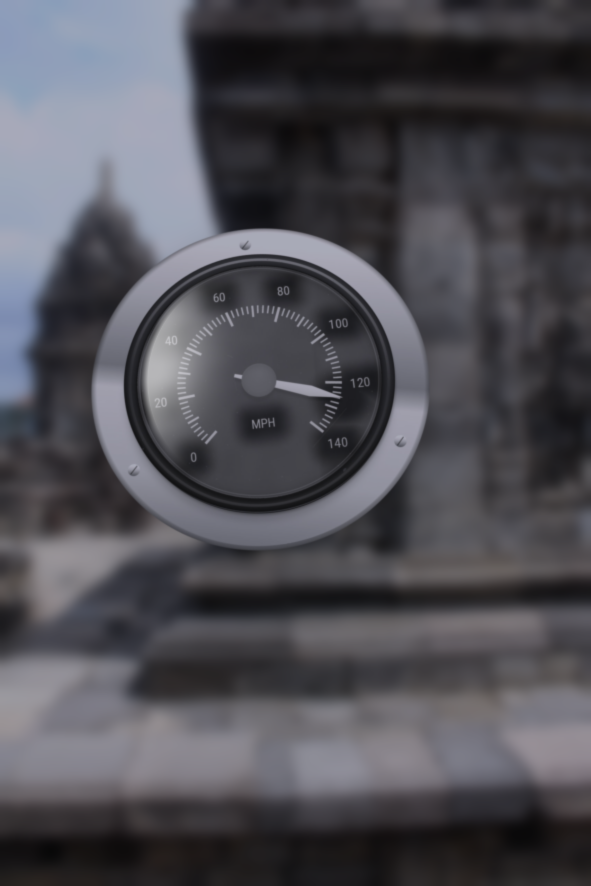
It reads {"value": 126, "unit": "mph"}
